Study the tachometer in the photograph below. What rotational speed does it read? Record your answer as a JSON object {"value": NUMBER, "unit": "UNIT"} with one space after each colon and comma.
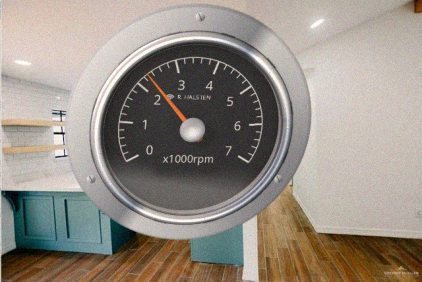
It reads {"value": 2300, "unit": "rpm"}
